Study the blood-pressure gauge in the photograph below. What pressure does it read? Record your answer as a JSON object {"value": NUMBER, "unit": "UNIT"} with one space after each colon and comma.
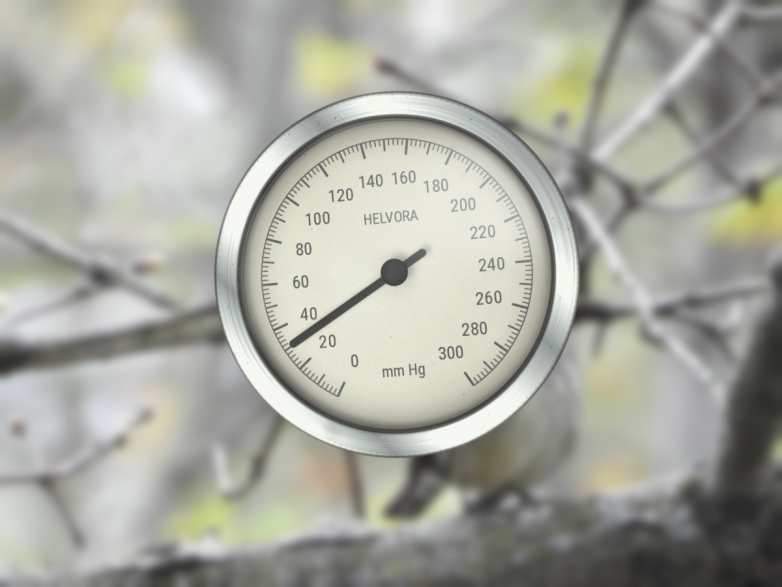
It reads {"value": 30, "unit": "mmHg"}
